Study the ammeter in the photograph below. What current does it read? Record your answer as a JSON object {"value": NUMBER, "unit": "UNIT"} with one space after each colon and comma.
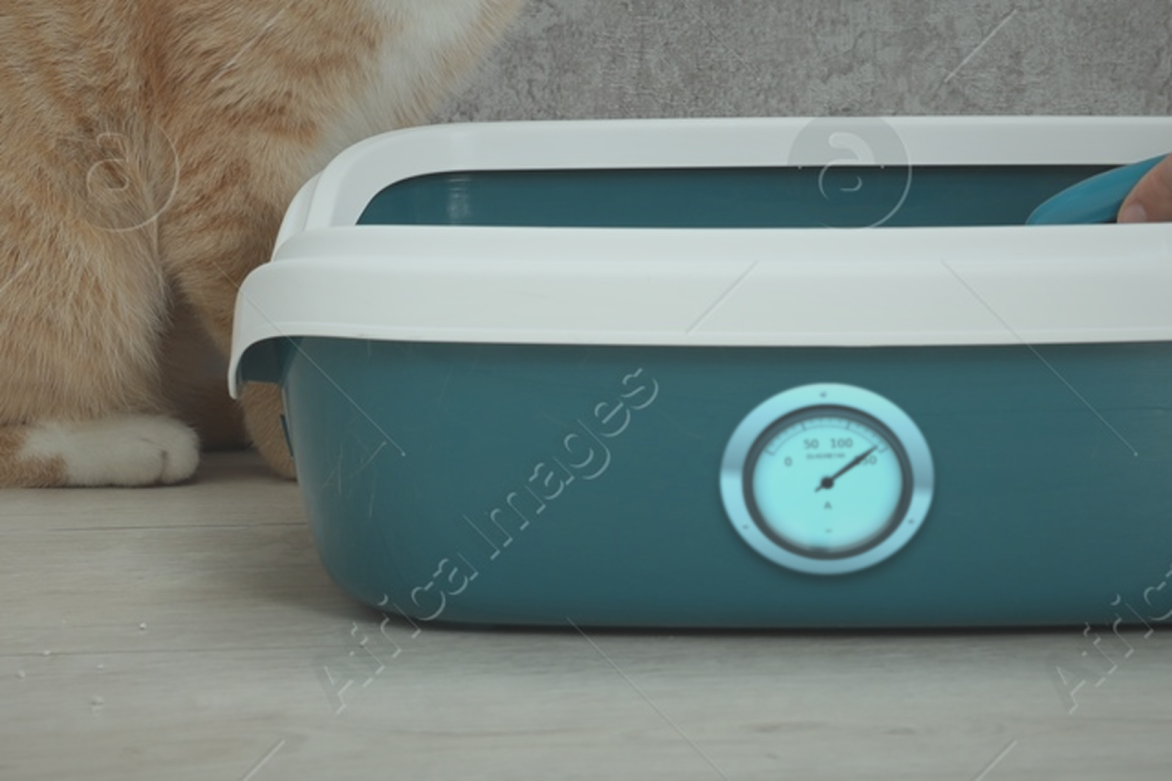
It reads {"value": 140, "unit": "A"}
